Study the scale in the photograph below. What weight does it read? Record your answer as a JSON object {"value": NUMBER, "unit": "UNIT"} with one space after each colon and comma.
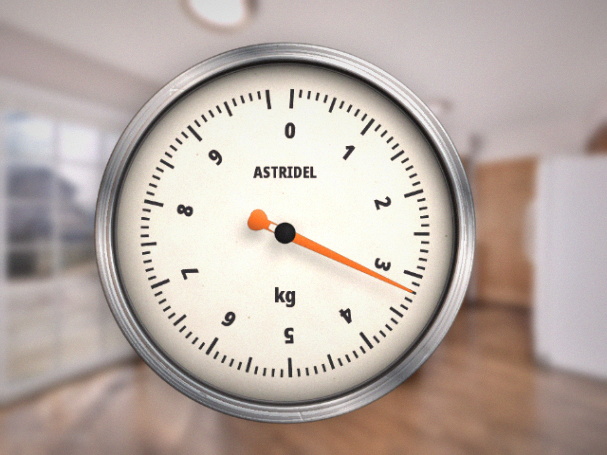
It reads {"value": 3.2, "unit": "kg"}
